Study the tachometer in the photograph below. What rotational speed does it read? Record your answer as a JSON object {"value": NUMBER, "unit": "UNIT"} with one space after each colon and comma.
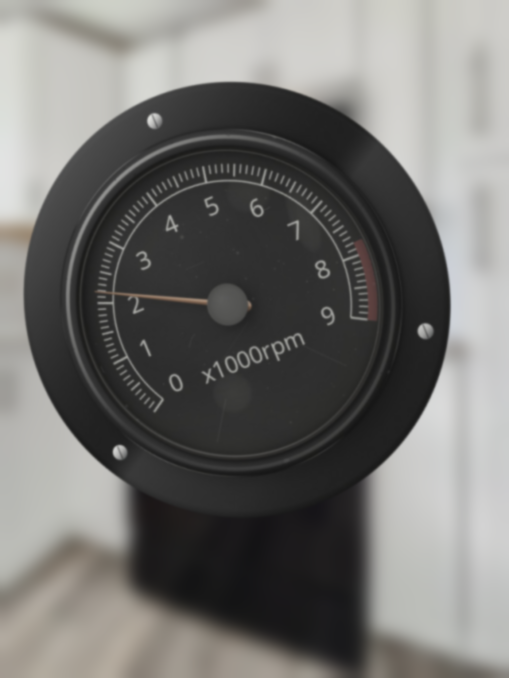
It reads {"value": 2200, "unit": "rpm"}
